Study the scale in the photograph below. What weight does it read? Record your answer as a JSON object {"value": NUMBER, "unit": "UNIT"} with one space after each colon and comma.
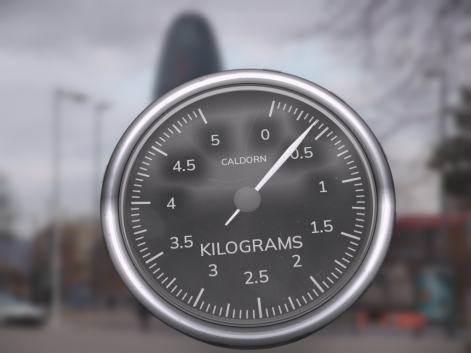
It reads {"value": 0.4, "unit": "kg"}
